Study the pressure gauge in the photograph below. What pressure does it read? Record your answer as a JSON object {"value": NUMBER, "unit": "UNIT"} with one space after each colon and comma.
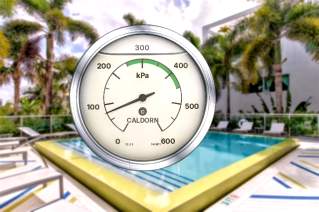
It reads {"value": 75, "unit": "kPa"}
